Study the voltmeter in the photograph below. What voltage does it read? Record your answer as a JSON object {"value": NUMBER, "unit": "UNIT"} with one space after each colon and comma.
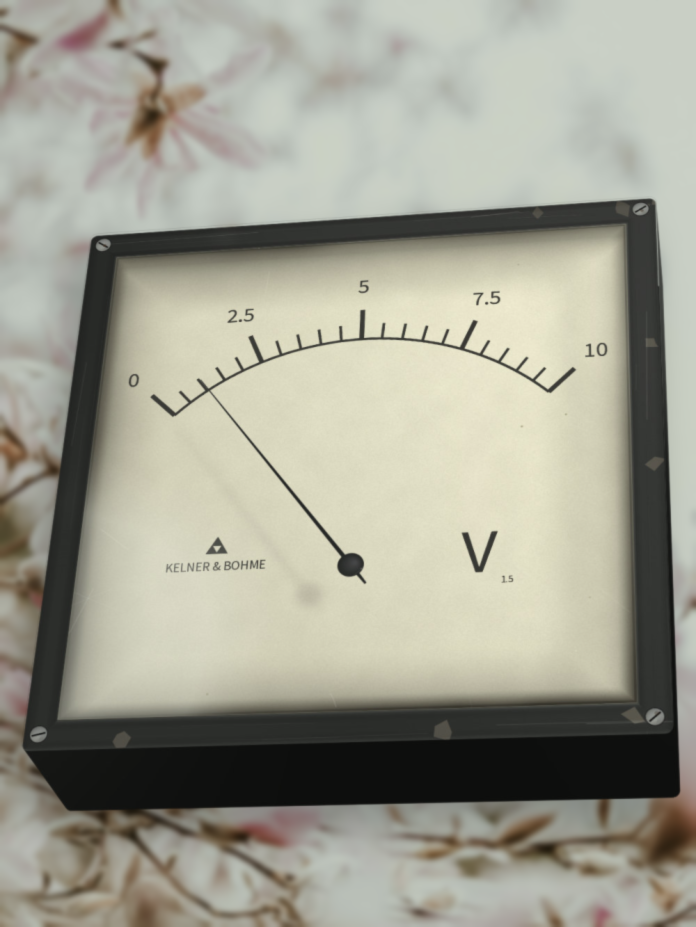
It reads {"value": 1, "unit": "V"}
